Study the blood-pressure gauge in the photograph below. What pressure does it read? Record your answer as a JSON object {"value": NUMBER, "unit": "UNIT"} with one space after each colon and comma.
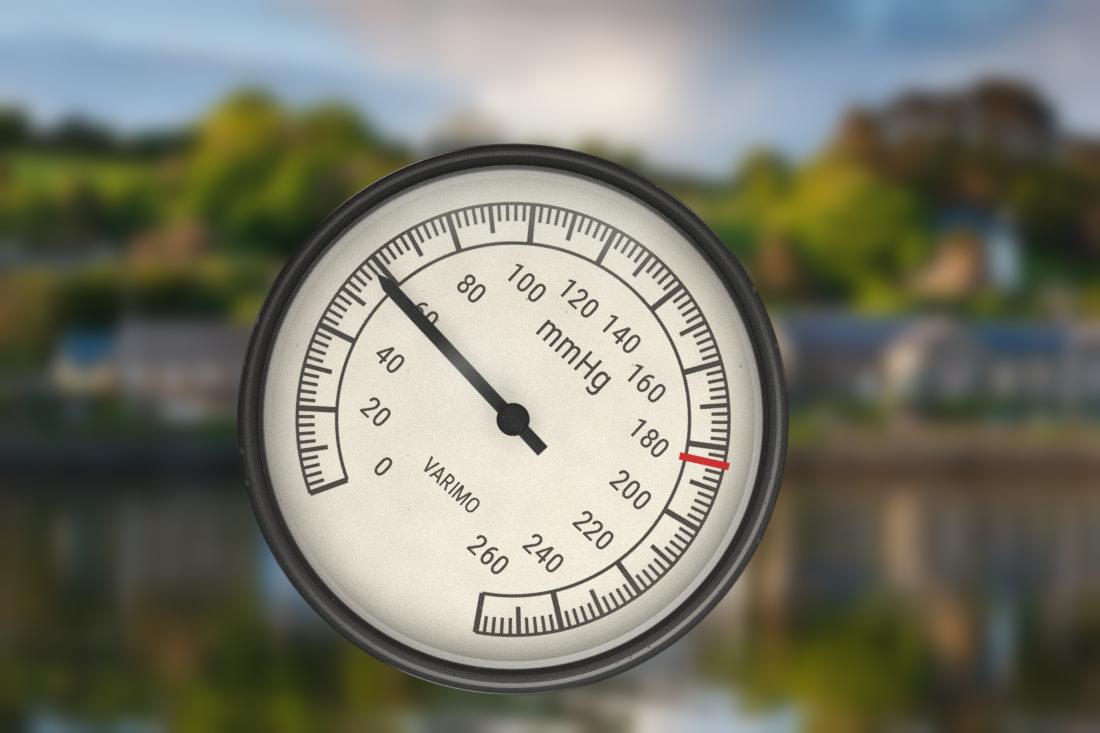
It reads {"value": 58, "unit": "mmHg"}
